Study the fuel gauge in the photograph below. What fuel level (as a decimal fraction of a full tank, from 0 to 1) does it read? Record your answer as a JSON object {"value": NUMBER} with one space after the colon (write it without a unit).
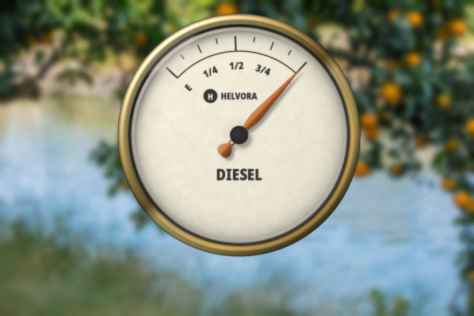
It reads {"value": 1}
